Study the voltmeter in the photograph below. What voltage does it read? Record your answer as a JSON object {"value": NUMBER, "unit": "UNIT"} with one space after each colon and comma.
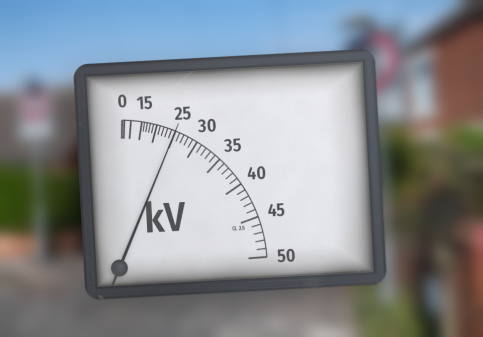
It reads {"value": 25, "unit": "kV"}
